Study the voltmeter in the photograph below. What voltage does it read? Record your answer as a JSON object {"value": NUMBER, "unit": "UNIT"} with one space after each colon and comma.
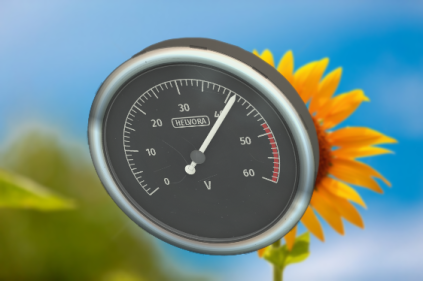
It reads {"value": 41, "unit": "V"}
